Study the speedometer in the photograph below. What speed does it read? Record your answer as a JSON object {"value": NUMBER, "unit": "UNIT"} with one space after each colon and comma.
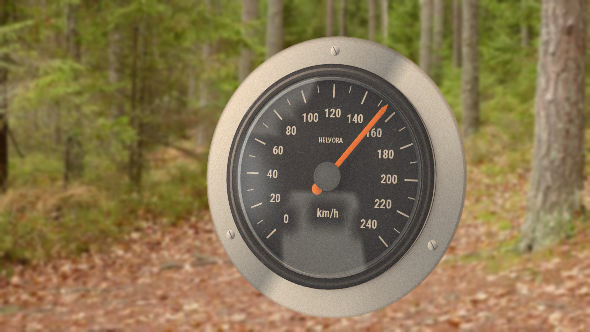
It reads {"value": 155, "unit": "km/h"}
